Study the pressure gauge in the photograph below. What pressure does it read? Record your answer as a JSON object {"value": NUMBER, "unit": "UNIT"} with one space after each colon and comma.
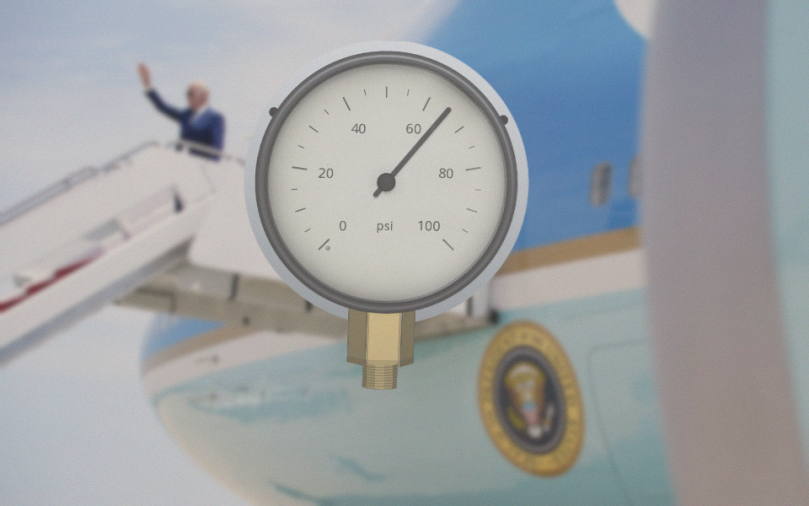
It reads {"value": 65, "unit": "psi"}
